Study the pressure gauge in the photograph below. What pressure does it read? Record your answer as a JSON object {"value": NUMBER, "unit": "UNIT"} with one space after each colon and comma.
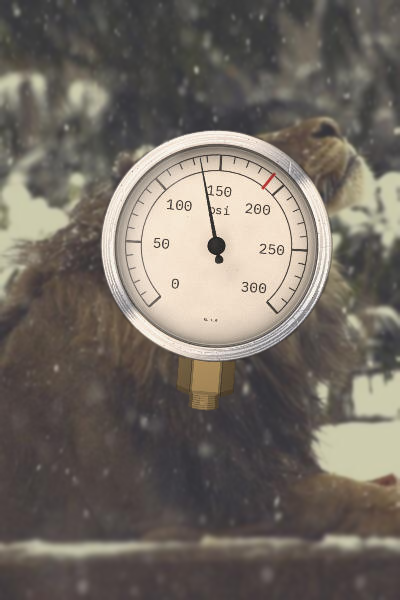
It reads {"value": 135, "unit": "psi"}
